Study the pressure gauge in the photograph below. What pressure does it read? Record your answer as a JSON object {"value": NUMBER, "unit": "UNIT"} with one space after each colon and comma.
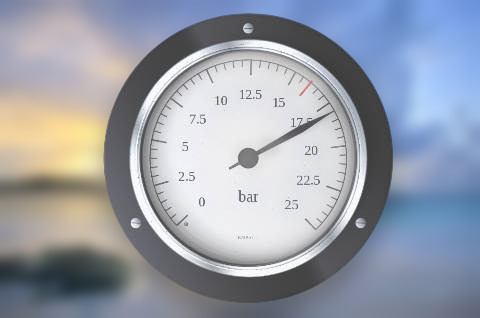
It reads {"value": 18, "unit": "bar"}
